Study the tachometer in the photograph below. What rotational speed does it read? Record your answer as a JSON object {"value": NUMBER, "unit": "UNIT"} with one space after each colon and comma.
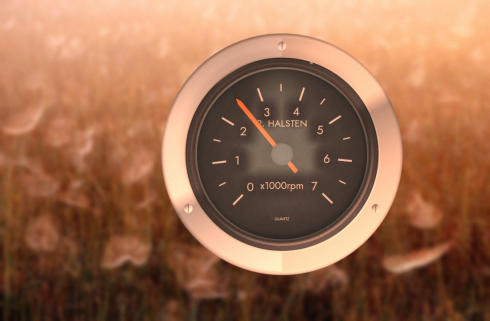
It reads {"value": 2500, "unit": "rpm"}
